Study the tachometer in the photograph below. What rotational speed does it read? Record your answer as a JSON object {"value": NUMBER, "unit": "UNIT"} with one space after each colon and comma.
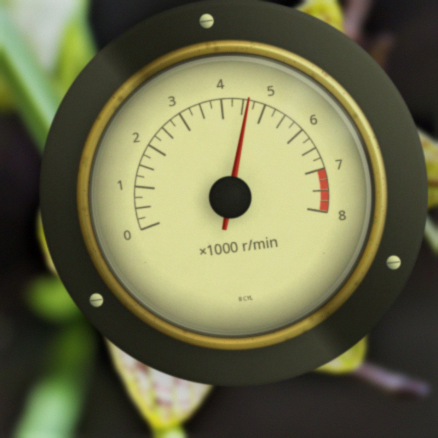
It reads {"value": 4625, "unit": "rpm"}
